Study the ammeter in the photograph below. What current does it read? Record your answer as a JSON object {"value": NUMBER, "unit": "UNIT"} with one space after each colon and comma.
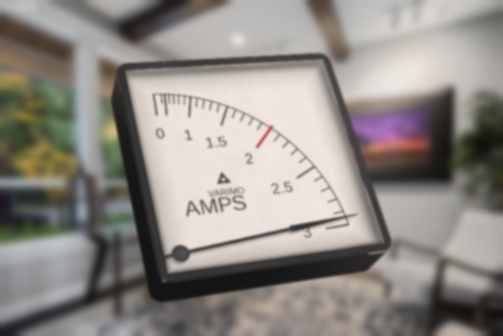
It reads {"value": 2.95, "unit": "A"}
